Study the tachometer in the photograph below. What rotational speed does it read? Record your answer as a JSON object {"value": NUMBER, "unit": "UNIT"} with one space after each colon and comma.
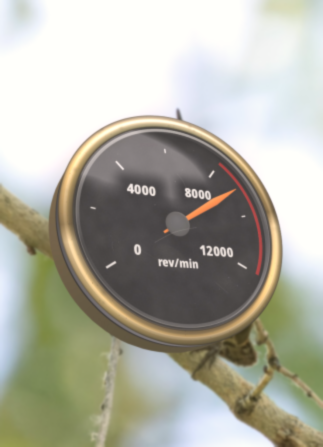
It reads {"value": 9000, "unit": "rpm"}
